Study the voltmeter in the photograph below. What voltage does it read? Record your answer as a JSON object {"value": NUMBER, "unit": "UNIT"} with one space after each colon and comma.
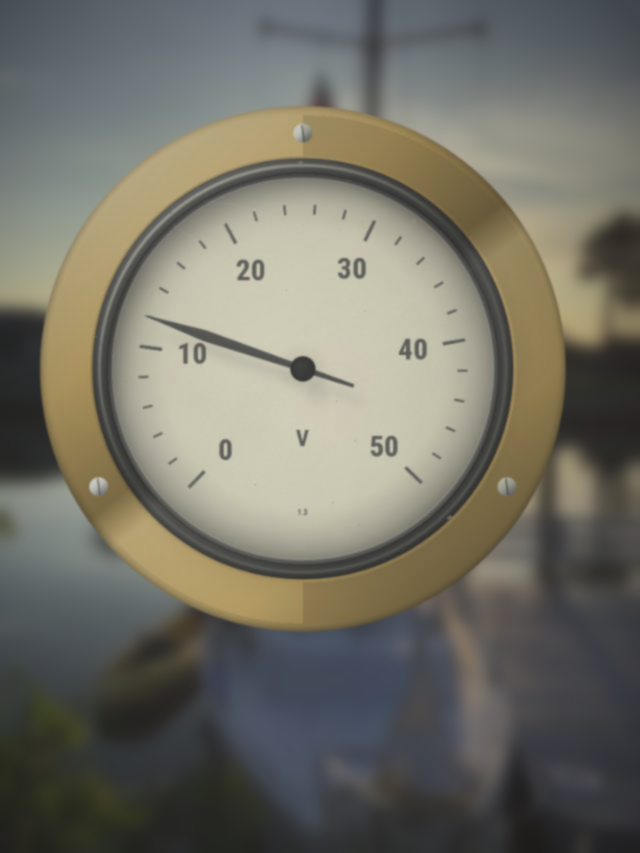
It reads {"value": 12, "unit": "V"}
